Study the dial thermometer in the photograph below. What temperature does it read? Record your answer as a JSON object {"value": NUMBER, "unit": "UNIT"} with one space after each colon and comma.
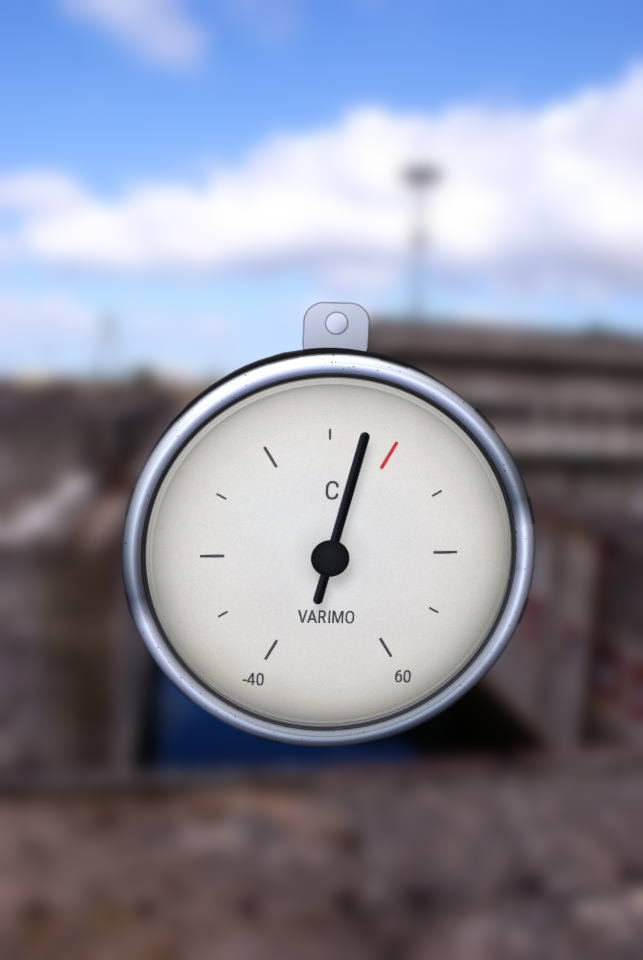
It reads {"value": 15, "unit": "°C"}
